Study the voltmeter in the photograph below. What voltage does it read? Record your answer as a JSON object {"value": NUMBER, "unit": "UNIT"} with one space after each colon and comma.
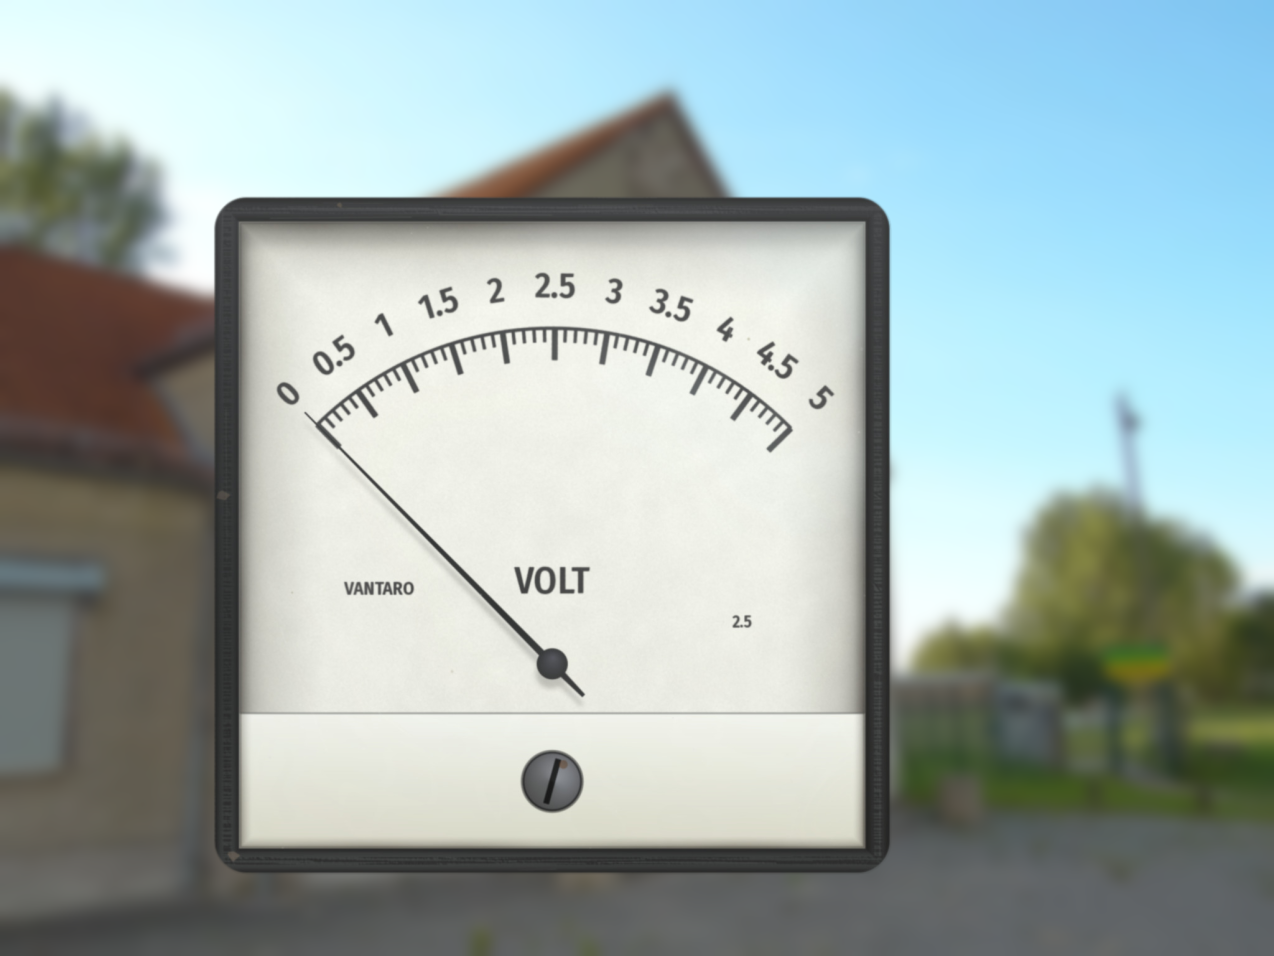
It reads {"value": 0, "unit": "V"}
